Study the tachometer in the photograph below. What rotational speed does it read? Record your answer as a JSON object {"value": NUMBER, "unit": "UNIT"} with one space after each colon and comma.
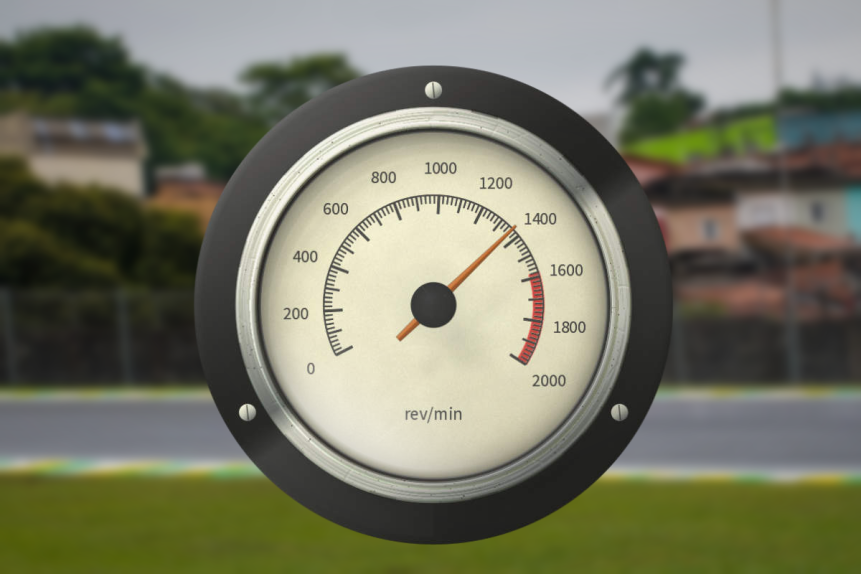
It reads {"value": 1360, "unit": "rpm"}
